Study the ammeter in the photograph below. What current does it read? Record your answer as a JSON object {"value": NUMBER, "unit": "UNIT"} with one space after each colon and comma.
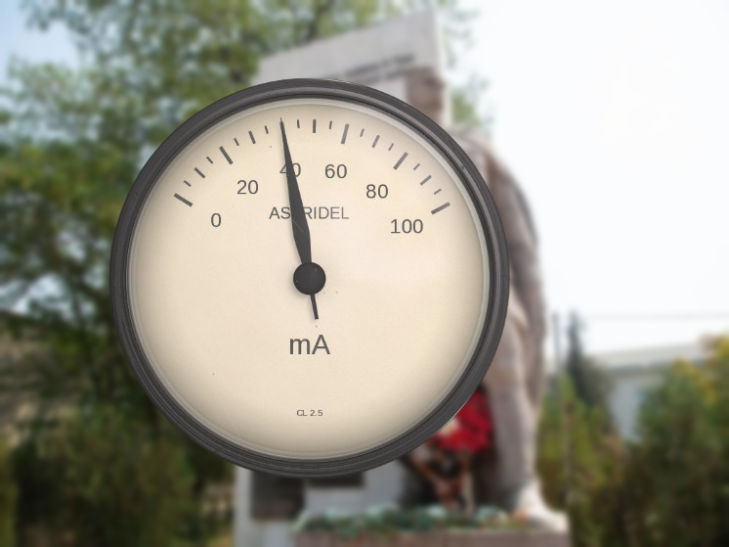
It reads {"value": 40, "unit": "mA"}
